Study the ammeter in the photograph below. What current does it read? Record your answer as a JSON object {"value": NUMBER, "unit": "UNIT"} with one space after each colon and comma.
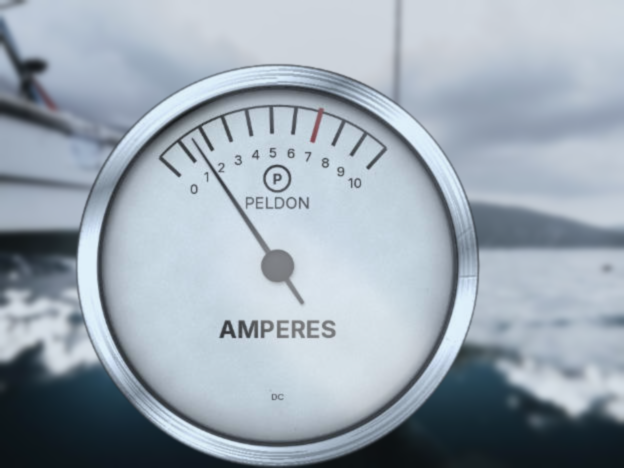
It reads {"value": 1.5, "unit": "A"}
